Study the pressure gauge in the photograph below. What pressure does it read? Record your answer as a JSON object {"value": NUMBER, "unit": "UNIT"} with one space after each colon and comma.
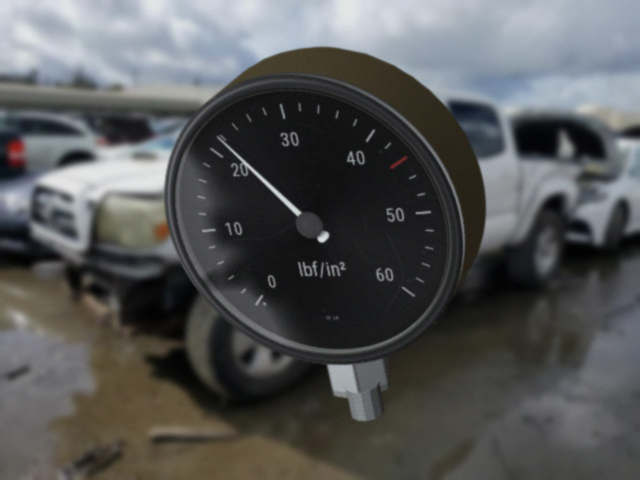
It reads {"value": 22, "unit": "psi"}
